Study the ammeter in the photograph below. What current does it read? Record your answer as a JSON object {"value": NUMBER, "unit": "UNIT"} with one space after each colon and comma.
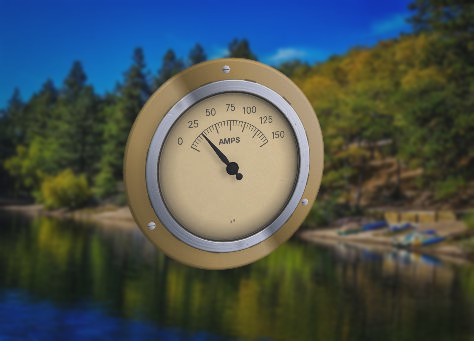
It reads {"value": 25, "unit": "A"}
